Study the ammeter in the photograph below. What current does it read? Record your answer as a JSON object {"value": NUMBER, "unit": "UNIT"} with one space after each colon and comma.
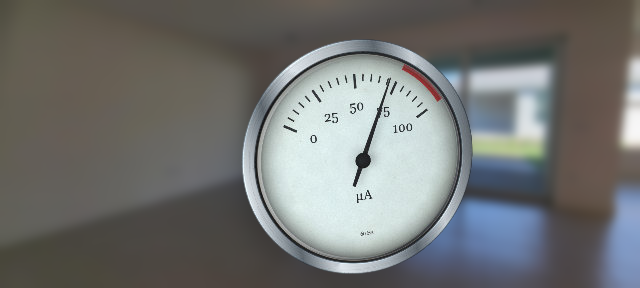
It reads {"value": 70, "unit": "µA"}
